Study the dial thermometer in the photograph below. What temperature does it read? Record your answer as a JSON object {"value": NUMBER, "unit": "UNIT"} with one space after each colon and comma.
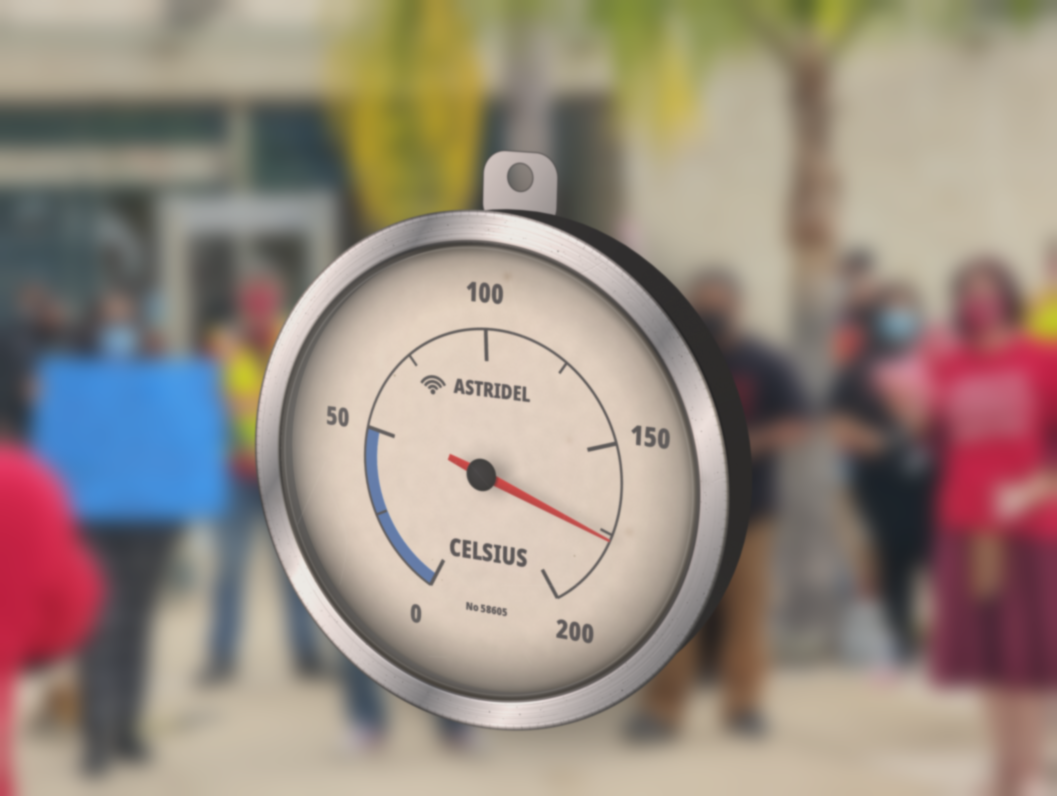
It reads {"value": 175, "unit": "°C"}
